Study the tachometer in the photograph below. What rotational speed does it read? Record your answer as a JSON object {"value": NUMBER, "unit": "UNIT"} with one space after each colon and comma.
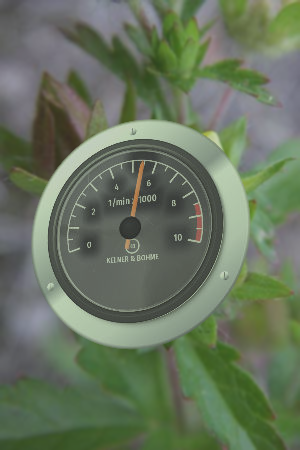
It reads {"value": 5500, "unit": "rpm"}
